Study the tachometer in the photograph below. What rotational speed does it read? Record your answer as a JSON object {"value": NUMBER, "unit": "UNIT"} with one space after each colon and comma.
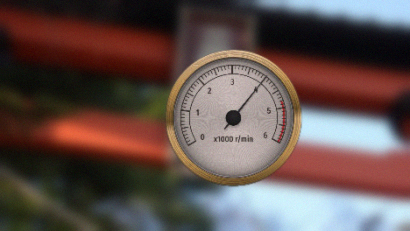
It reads {"value": 4000, "unit": "rpm"}
